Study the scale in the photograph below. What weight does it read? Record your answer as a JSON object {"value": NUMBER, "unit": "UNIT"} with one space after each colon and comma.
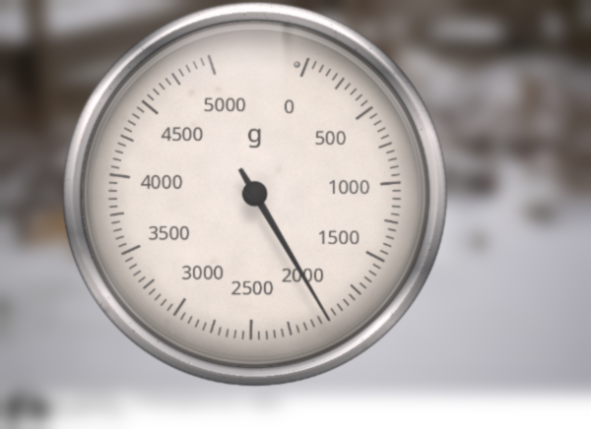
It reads {"value": 2000, "unit": "g"}
